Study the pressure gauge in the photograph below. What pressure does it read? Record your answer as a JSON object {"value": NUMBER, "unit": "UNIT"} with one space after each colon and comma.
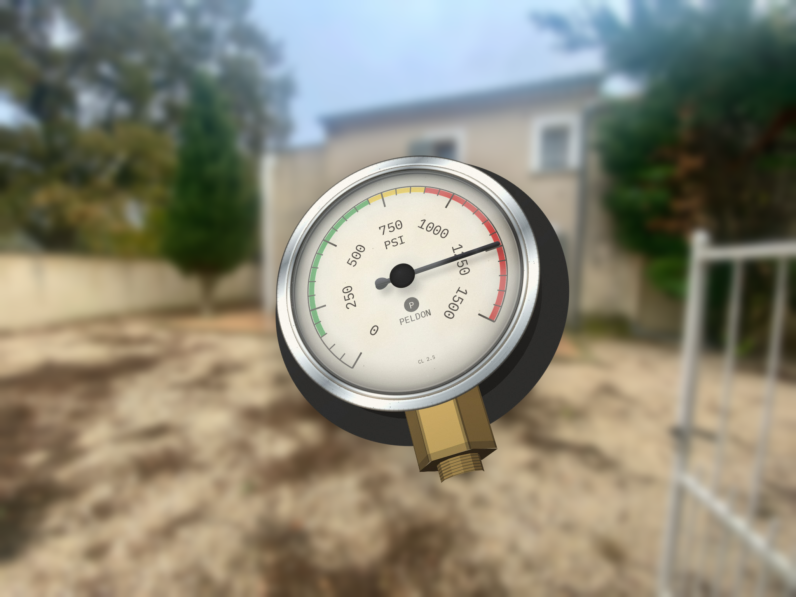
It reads {"value": 1250, "unit": "psi"}
